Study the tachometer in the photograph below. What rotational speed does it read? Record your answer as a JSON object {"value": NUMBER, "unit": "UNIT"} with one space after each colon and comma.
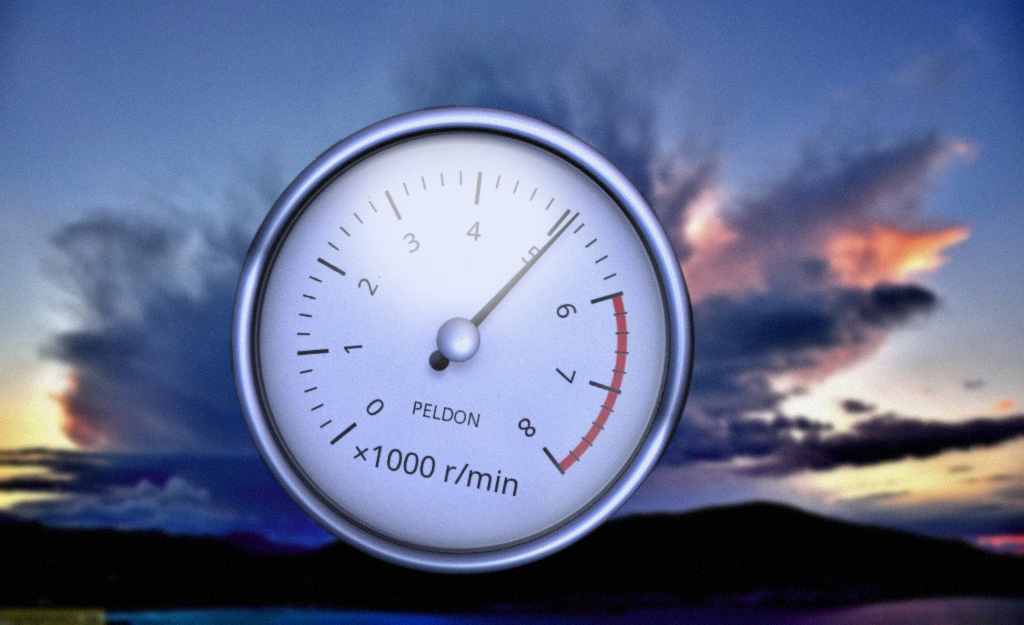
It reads {"value": 5100, "unit": "rpm"}
